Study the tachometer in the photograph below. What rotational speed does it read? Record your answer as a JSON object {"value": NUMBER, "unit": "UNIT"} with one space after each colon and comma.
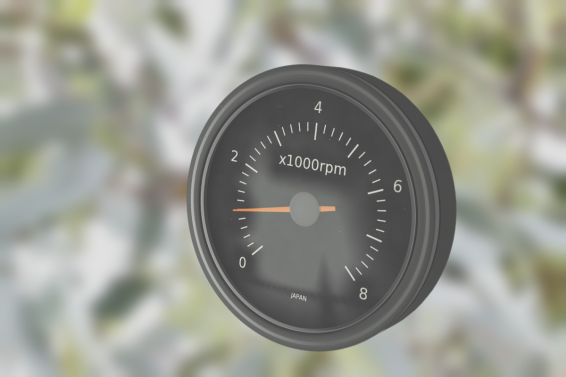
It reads {"value": 1000, "unit": "rpm"}
